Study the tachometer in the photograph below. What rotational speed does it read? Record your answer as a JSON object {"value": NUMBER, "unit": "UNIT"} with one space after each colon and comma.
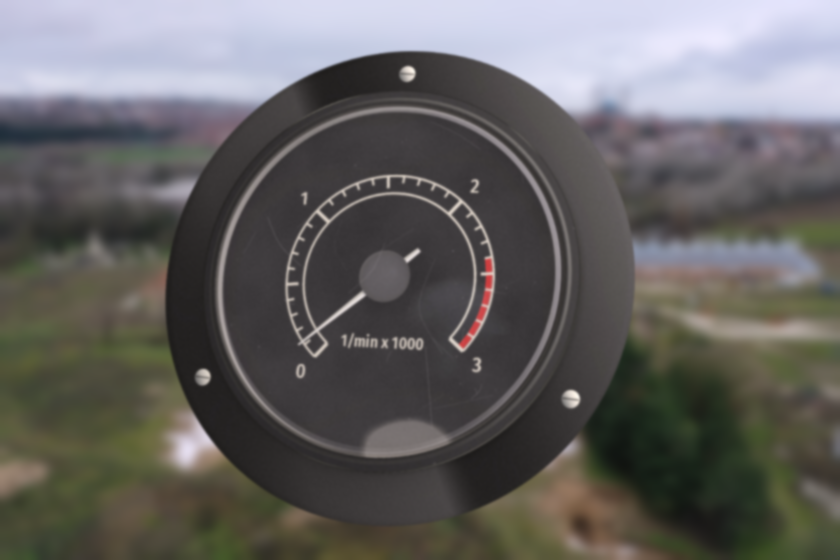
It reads {"value": 100, "unit": "rpm"}
